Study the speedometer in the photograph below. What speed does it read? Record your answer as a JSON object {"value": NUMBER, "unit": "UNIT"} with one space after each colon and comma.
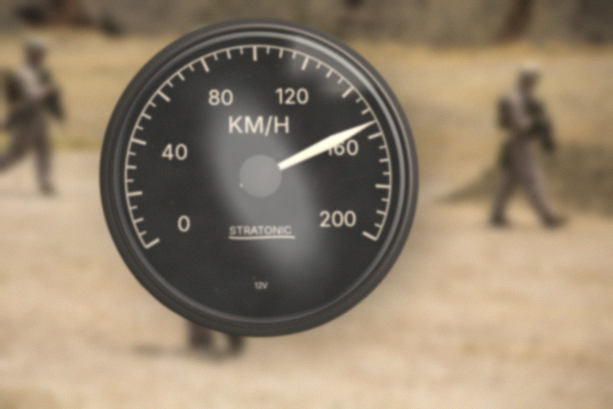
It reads {"value": 155, "unit": "km/h"}
